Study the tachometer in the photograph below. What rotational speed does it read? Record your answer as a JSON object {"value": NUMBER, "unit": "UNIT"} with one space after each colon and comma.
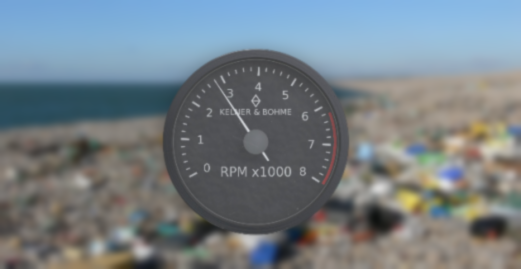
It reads {"value": 2800, "unit": "rpm"}
